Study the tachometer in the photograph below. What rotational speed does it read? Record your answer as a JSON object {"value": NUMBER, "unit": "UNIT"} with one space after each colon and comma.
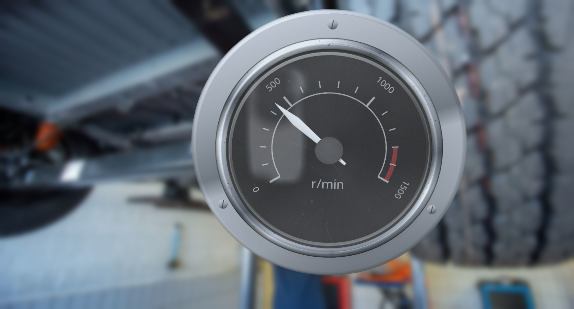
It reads {"value": 450, "unit": "rpm"}
